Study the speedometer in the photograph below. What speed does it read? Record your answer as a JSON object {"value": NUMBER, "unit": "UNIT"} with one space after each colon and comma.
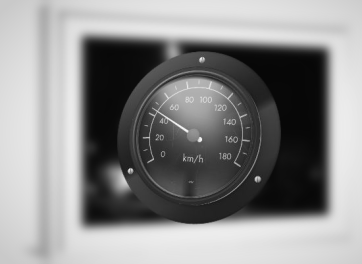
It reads {"value": 45, "unit": "km/h"}
